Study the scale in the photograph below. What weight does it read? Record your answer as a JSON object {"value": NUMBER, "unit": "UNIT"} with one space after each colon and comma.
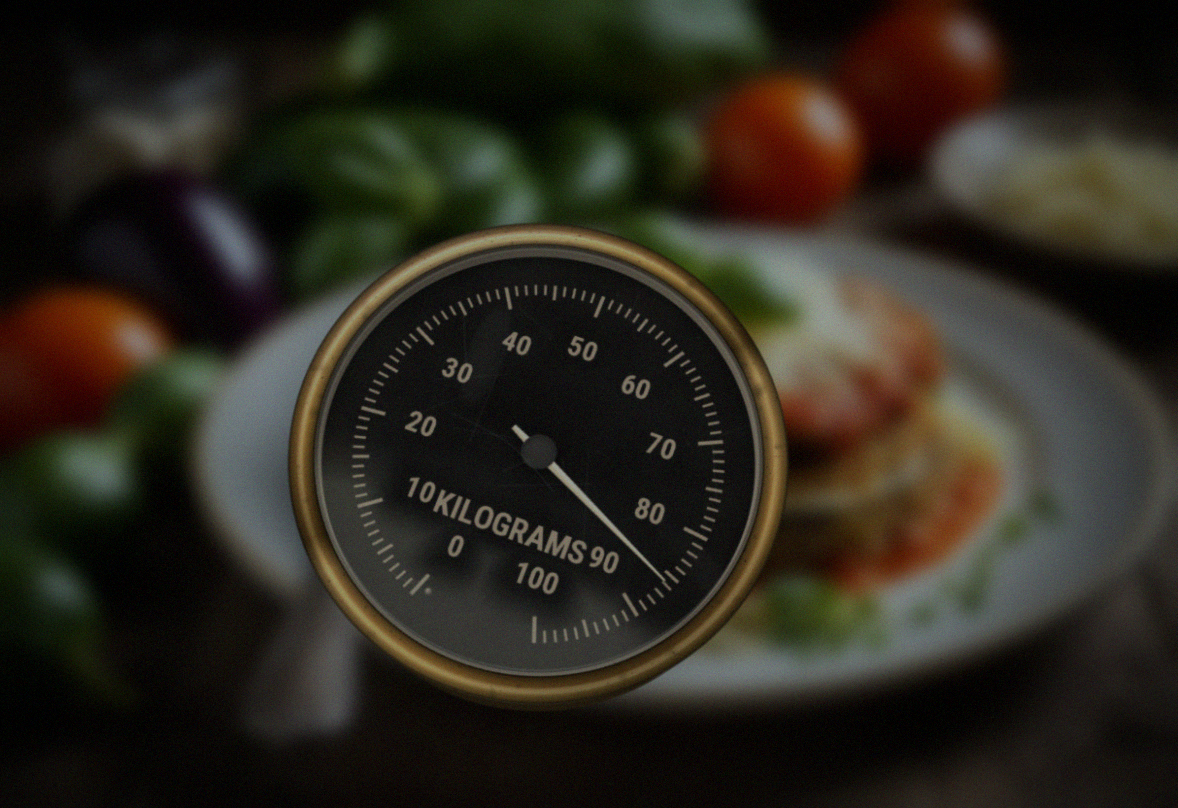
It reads {"value": 86, "unit": "kg"}
